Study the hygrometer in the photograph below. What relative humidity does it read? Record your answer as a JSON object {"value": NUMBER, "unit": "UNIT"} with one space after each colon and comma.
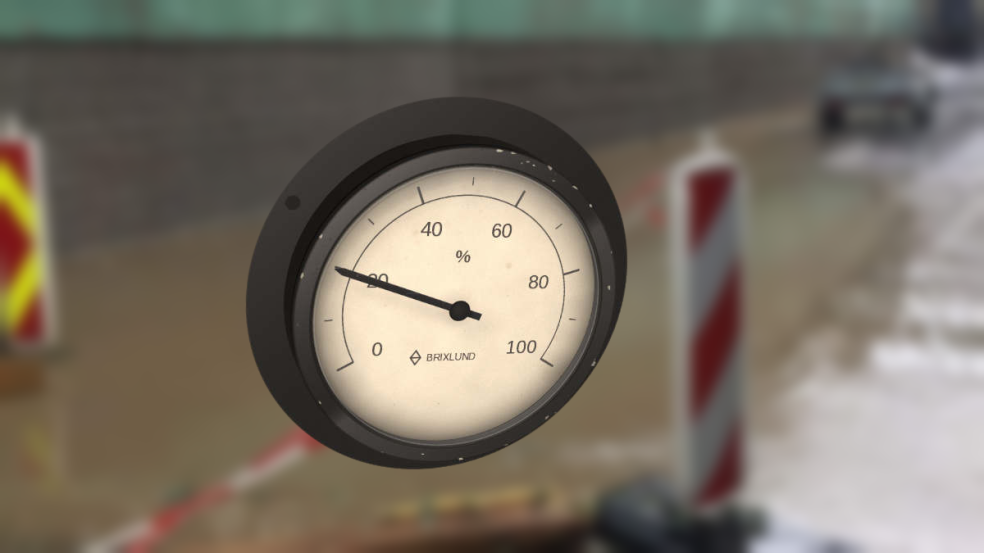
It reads {"value": 20, "unit": "%"}
